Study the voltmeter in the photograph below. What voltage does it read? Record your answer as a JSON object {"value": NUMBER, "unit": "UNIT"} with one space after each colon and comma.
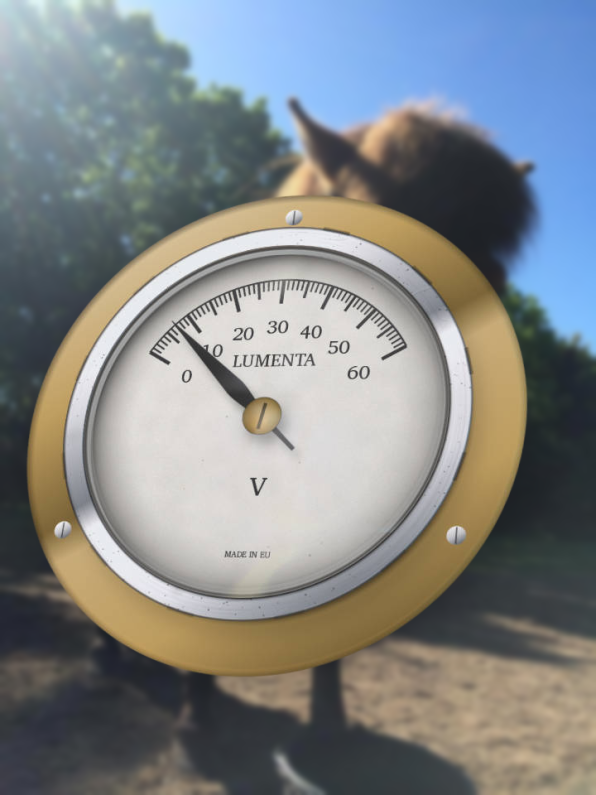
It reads {"value": 7, "unit": "V"}
